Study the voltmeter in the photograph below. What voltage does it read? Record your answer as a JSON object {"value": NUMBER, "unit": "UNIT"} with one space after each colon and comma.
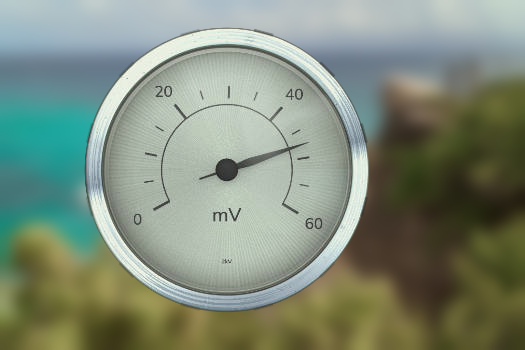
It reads {"value": 47.5, "unit": "mV"}
